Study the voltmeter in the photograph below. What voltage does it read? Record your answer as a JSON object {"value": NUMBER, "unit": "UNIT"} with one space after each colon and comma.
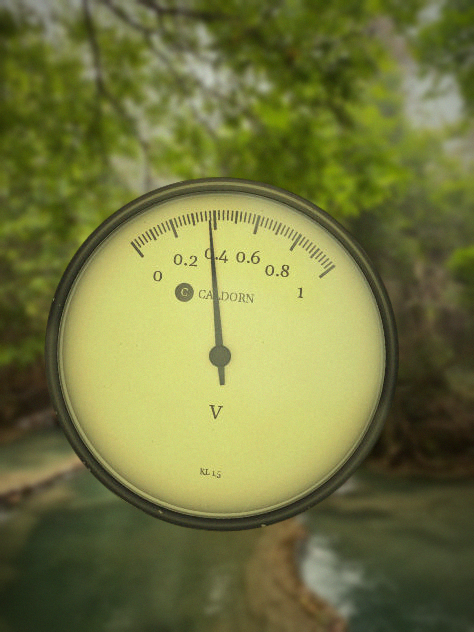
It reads {"value": 0.38, "unit": "V"}
